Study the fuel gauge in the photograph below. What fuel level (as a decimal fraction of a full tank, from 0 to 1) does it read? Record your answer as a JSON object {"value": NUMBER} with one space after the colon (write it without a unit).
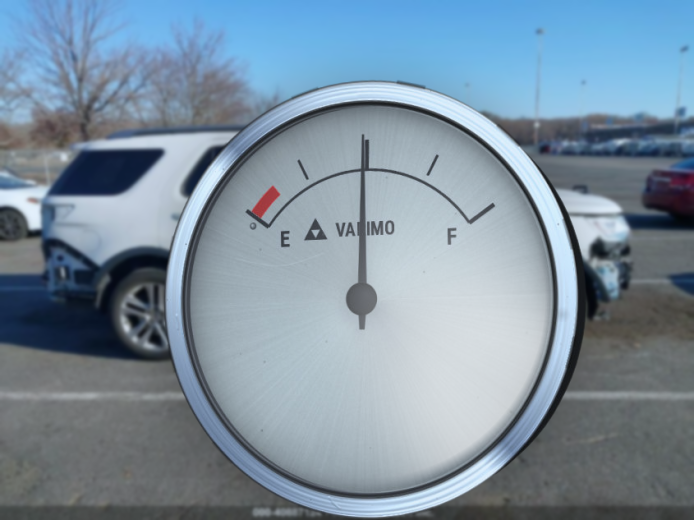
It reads {"value": 0.5}
